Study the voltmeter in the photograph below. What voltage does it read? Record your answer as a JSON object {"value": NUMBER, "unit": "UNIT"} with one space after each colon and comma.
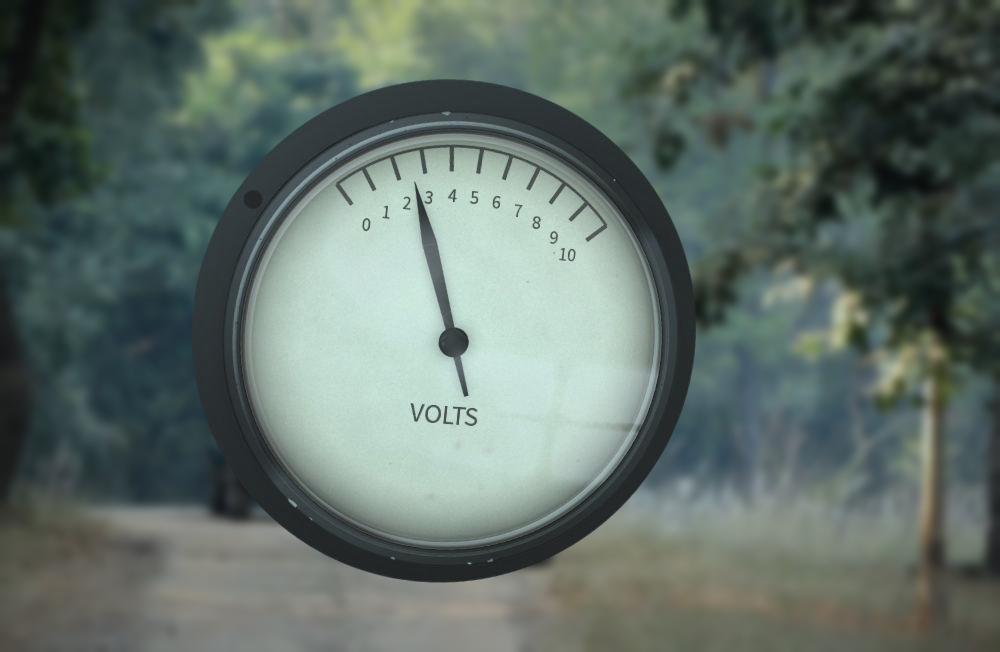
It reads {"value": 2.5, "unit": "V"}
